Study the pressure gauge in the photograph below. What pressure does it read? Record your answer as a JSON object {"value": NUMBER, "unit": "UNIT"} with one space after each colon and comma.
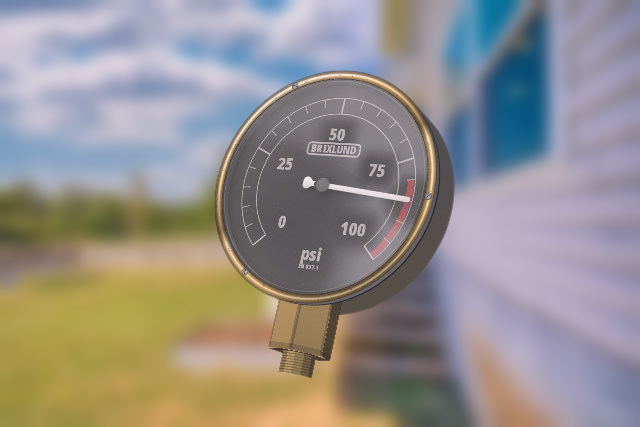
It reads {"value": 85, "unit": "psi"}
